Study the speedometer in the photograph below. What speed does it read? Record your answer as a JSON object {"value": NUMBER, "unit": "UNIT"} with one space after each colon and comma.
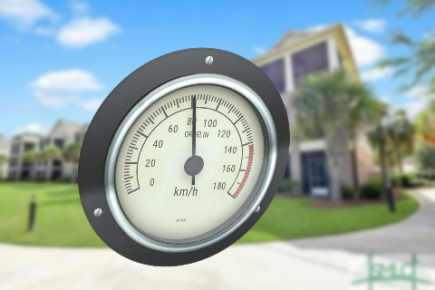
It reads {"value": 80, "unit": "km/h"}
